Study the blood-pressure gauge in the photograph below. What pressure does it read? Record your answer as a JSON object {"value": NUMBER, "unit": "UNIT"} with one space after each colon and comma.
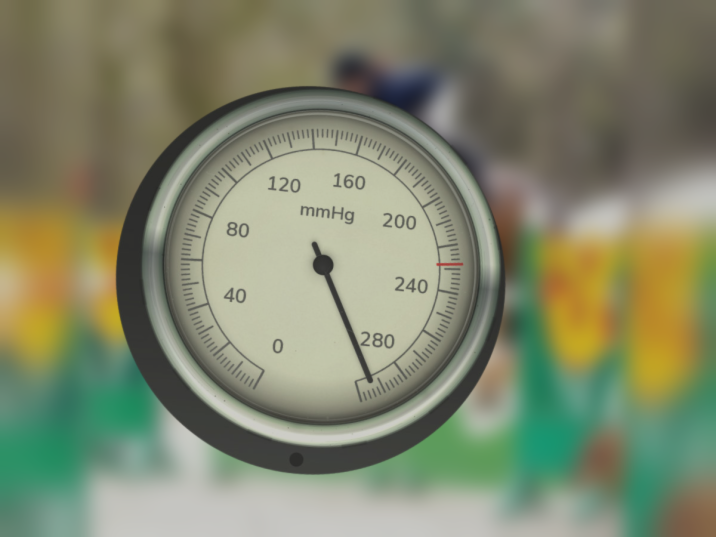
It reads {"value": 294, "unit": "mmHg"}
